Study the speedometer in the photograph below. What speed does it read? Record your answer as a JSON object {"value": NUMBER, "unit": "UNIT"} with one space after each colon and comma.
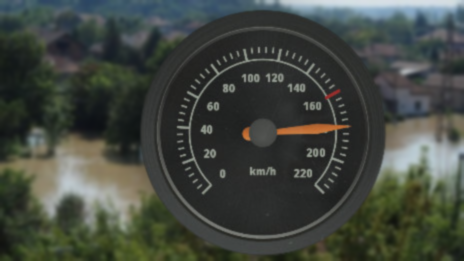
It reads {"value": 180, "unit": "km/h"}
